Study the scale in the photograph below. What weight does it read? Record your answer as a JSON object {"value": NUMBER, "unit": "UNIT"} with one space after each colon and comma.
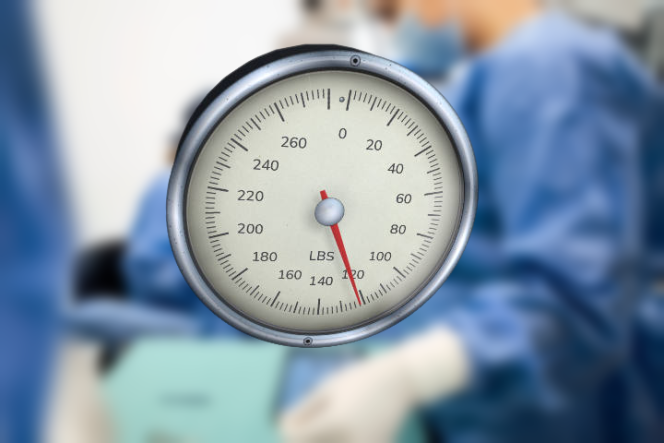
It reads {"value": 122, "unit": "lb"}
